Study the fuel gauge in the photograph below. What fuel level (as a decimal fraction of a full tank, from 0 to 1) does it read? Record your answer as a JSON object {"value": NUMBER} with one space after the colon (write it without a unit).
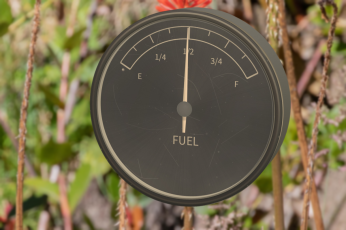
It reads {"value": 0.5}
